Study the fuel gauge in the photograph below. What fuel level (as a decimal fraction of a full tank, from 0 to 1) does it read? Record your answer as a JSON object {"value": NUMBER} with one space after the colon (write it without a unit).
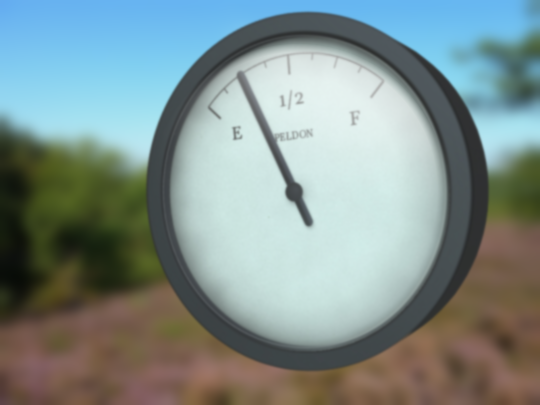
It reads {"value": 0.25}
